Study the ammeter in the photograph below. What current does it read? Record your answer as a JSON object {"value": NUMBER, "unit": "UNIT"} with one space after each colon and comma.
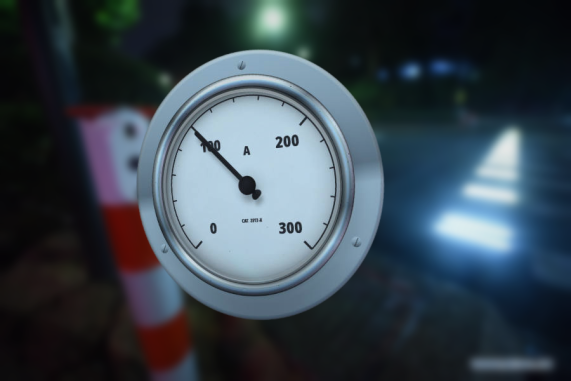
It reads {"value": 100, "unit": "A"}
